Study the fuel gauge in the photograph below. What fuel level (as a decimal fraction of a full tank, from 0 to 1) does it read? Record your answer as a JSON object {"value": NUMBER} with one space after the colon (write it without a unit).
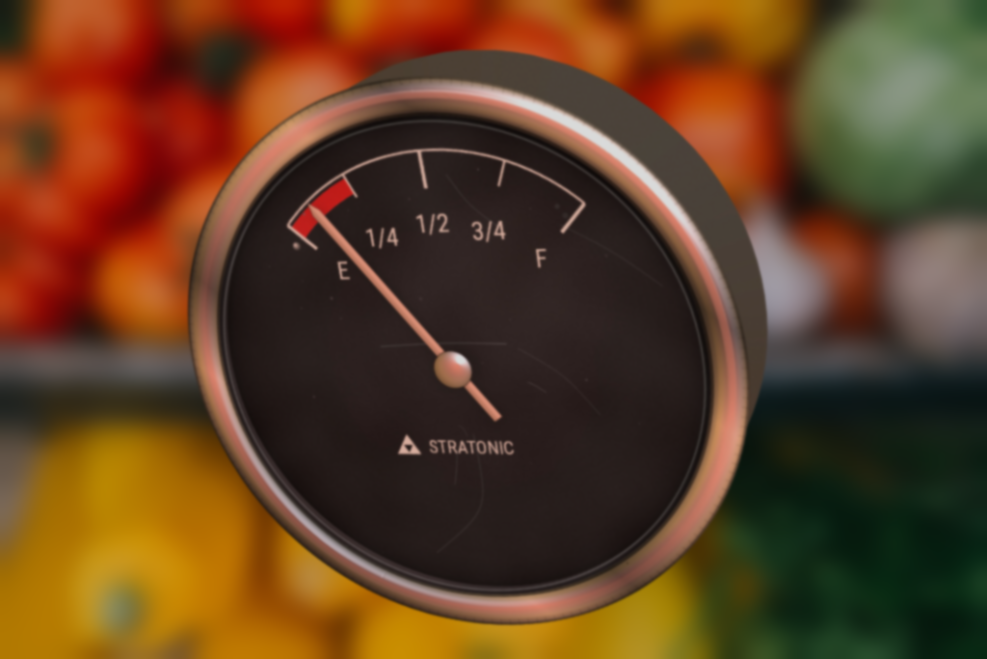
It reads {"value": 0.125}
